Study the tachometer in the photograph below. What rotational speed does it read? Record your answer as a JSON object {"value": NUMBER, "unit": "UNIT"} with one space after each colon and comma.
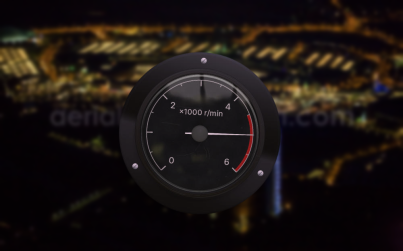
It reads {"value": 5000, "unit": "rpm"}
